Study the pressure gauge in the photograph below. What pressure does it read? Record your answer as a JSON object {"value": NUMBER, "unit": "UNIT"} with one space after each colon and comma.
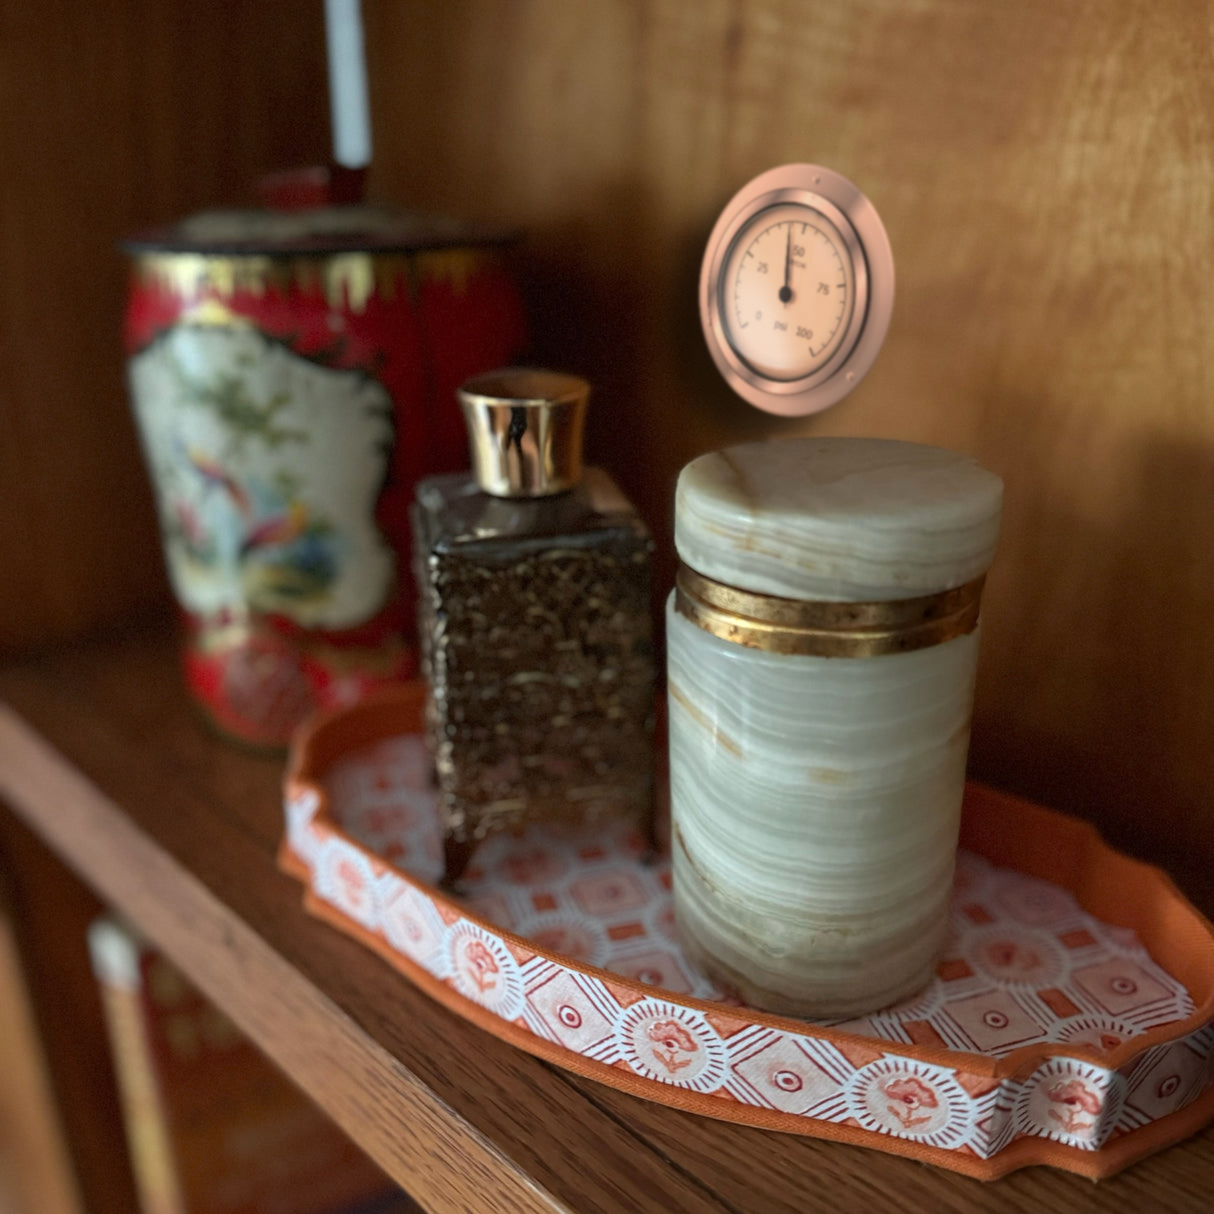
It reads {"value": 45, "unit": "psi"}
